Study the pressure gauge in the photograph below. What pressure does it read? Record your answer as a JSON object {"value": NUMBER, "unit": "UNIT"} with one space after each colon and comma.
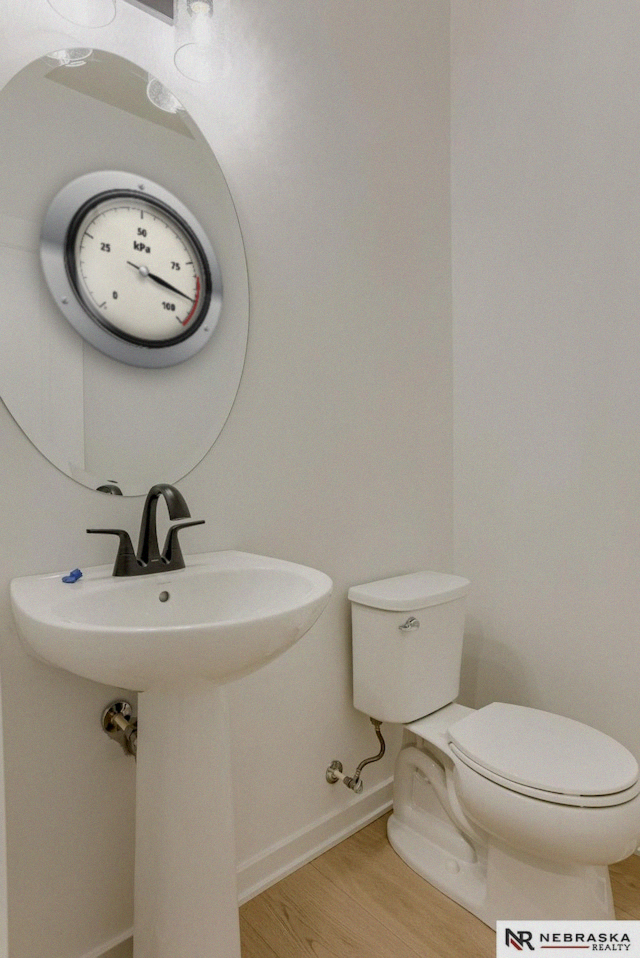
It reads {"value": 90, "unit": "kPa"}
